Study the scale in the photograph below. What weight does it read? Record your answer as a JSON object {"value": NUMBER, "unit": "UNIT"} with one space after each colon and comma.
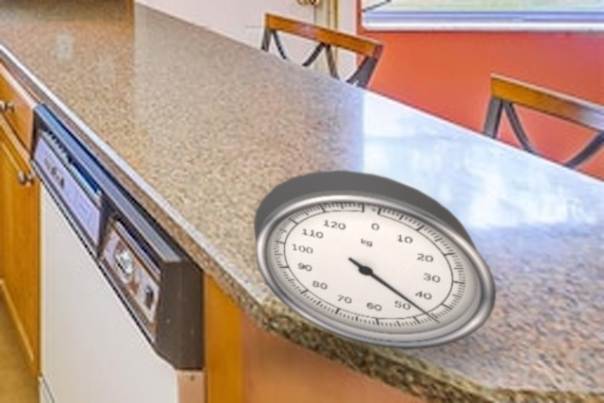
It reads {"value": 45, "unit": "kg"}
